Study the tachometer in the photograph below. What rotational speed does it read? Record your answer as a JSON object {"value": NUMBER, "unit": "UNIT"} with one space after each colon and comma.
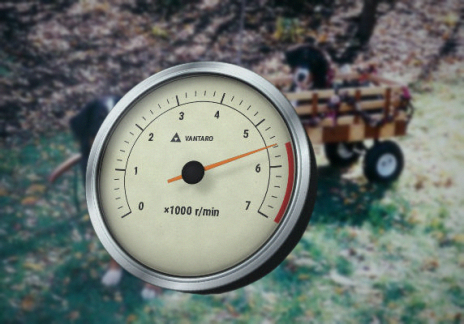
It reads {"value": 5600, "unit": "rpm"}
